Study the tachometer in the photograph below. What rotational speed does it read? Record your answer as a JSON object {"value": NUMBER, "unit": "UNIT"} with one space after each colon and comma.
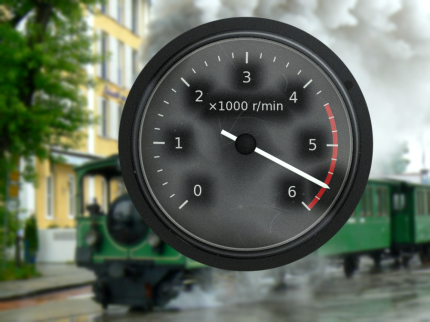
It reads {"value": 5600, "unit": "rpm"}
